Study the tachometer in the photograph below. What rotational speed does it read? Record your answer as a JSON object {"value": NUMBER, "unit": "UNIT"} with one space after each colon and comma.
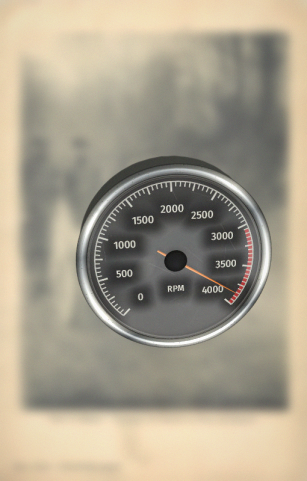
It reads {"value": 3850, "unit": "rpm"}
